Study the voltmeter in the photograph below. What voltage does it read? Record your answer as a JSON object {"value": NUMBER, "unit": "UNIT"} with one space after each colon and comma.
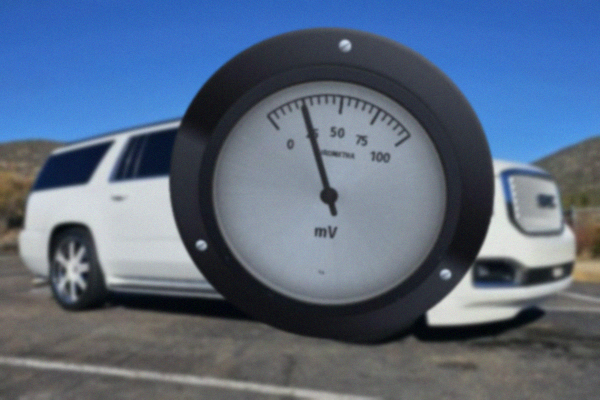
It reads {"value": 25, "unit": "mV"}
